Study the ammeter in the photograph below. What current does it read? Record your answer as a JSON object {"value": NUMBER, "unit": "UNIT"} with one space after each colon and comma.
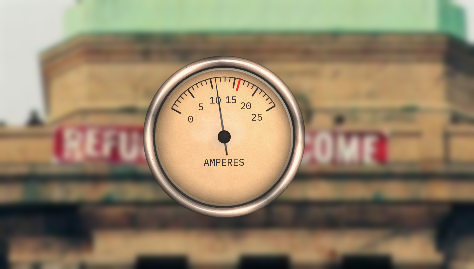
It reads {"value": 11, "unit": "A"}
